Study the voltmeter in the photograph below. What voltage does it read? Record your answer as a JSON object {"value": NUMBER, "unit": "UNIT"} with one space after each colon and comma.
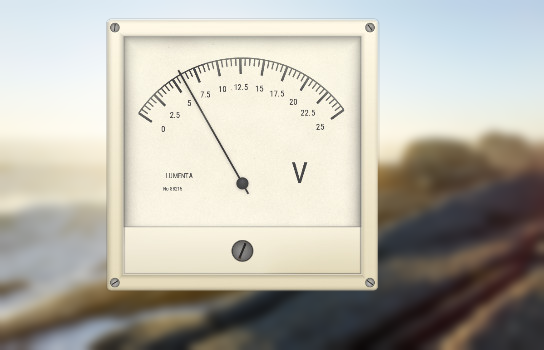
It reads {"value": 6, "unit": "V"}
